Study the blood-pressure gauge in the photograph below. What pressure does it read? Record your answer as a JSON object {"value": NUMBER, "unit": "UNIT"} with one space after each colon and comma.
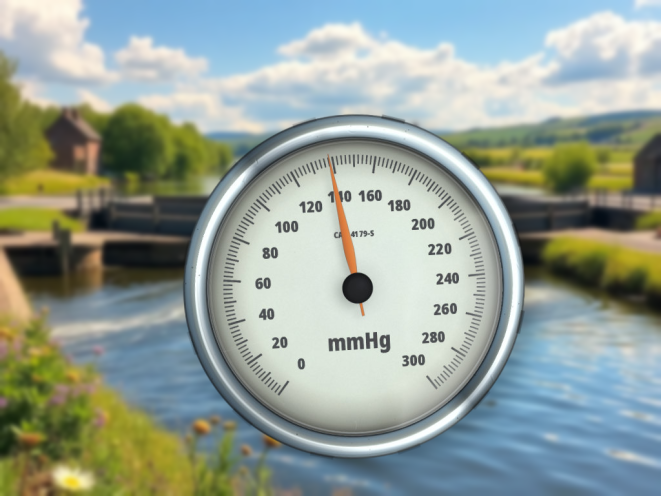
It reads {"value": 138, "unit": "mmHg"}
